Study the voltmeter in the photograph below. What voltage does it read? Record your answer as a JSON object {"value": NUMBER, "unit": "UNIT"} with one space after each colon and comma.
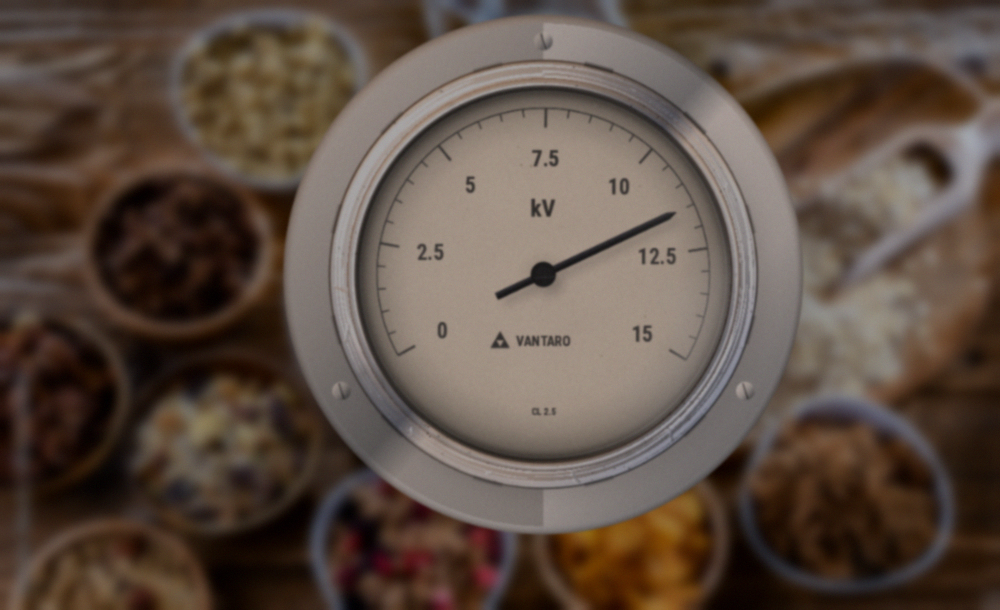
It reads {"value": 11.5, "unit": "kV"}
